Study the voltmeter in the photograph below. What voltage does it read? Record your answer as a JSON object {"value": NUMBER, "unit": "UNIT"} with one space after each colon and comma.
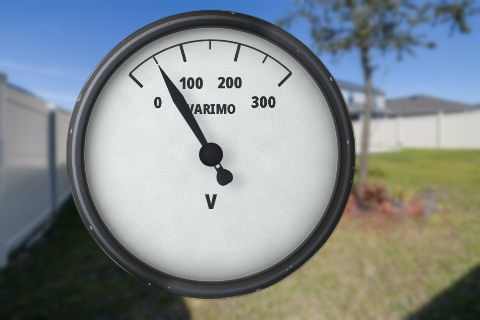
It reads {"value": 50, "unit": "V"}
